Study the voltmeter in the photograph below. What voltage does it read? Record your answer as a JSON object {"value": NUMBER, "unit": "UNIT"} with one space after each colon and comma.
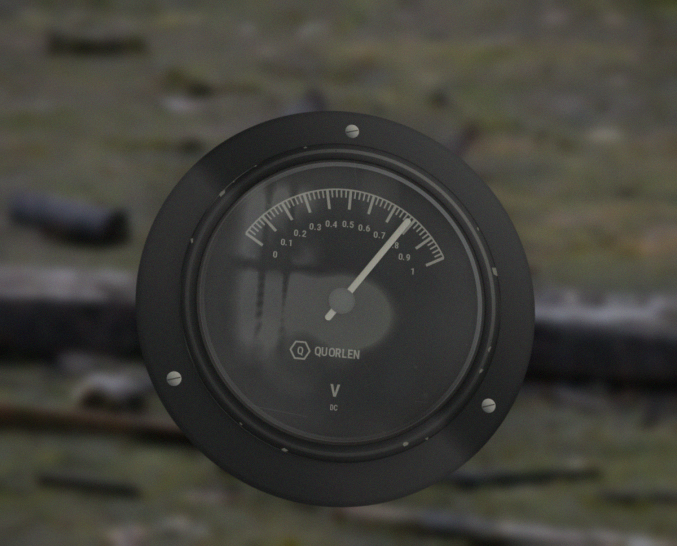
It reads {"value": 0.78, "unit": "V"}
